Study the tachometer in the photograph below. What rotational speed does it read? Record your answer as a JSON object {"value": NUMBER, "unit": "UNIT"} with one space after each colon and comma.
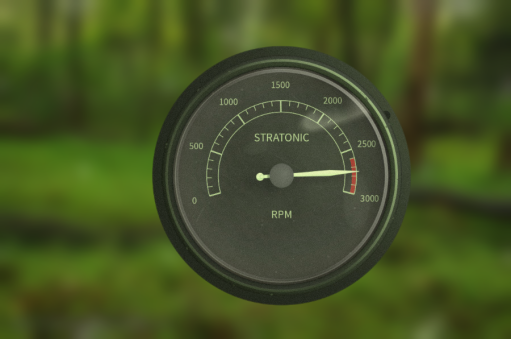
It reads {"value": 2750, "unit": "rpm"}
